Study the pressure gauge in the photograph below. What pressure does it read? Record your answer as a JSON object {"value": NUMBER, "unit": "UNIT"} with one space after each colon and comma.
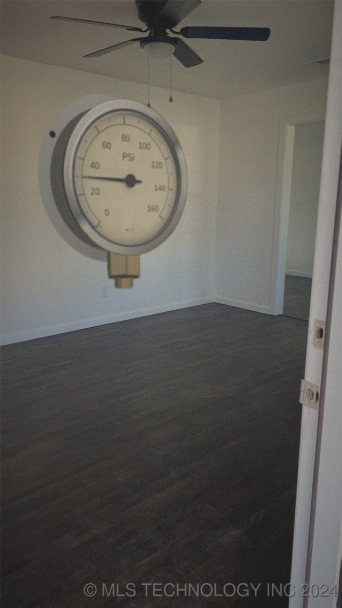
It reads {"value": 30, "unit": "psi"}
